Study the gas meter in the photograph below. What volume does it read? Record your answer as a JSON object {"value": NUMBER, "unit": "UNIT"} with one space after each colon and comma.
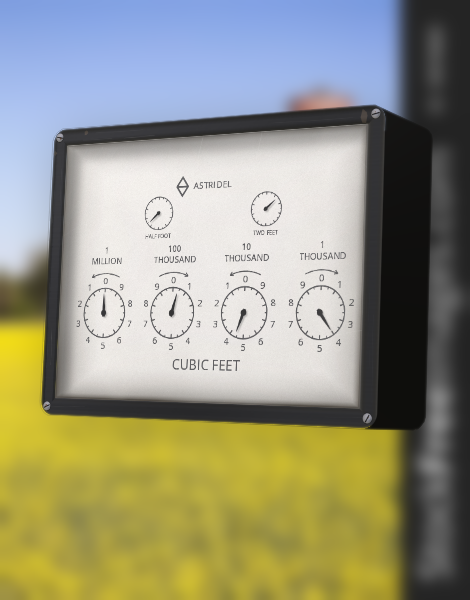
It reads {"value": 4400, "unit": "ft³"}
